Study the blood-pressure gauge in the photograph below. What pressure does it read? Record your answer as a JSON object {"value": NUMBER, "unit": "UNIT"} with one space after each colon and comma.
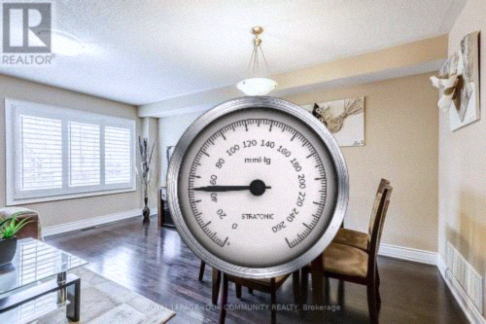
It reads {"value": 50, "unit": "mmHg"}
